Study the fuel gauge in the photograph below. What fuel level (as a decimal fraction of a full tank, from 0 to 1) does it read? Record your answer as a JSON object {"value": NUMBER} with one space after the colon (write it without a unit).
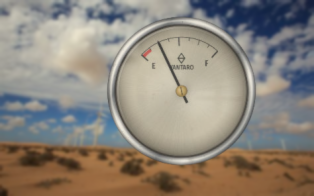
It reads {"value": 0.25}
